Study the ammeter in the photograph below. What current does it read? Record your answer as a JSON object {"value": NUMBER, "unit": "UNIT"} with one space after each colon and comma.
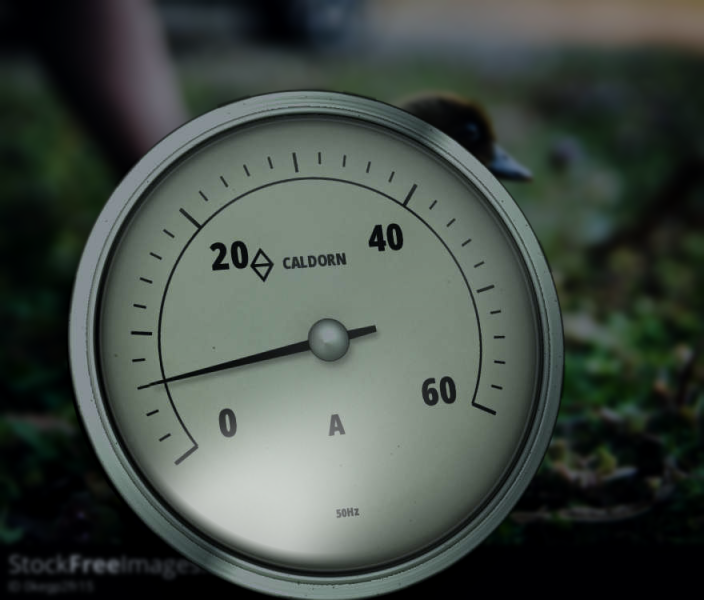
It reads {"value": 6, "unit": "A"}
